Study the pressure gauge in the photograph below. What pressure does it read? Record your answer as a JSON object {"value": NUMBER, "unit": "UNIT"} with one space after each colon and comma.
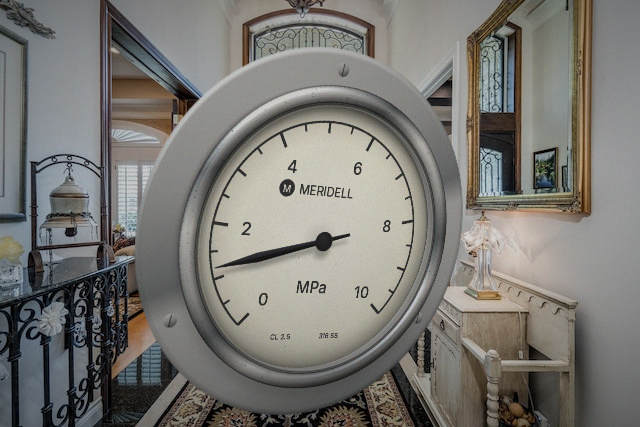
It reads {"value": 1.25, "unit": "MPa"}
